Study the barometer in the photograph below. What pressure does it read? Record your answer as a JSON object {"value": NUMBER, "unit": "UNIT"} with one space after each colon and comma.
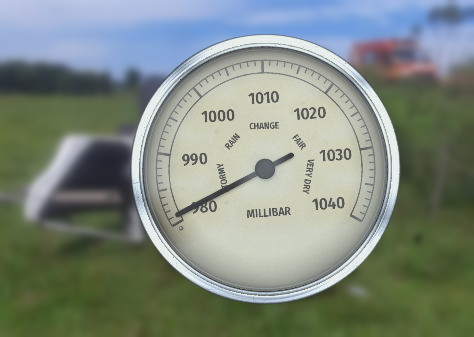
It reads {"value": 981, "unit": "mbar"}
